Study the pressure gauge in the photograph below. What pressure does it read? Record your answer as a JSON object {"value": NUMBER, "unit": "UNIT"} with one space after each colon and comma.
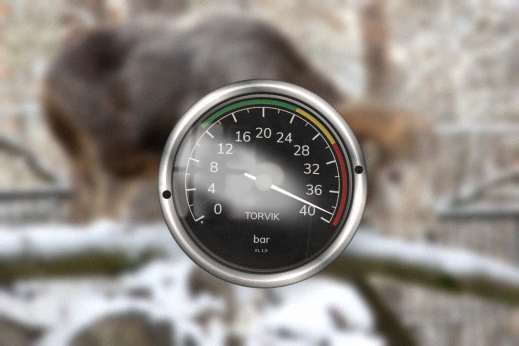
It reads {"value": 39, "unit": "bar"}
